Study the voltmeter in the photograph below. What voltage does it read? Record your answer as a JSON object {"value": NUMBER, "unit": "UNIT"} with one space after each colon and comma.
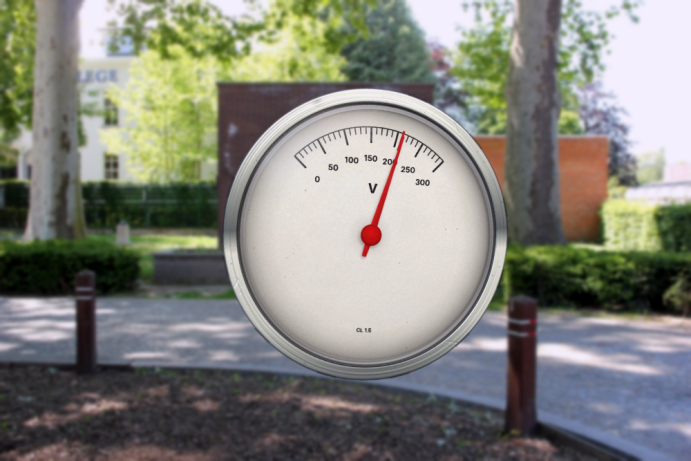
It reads {"value": 210, "unit": "V"}
